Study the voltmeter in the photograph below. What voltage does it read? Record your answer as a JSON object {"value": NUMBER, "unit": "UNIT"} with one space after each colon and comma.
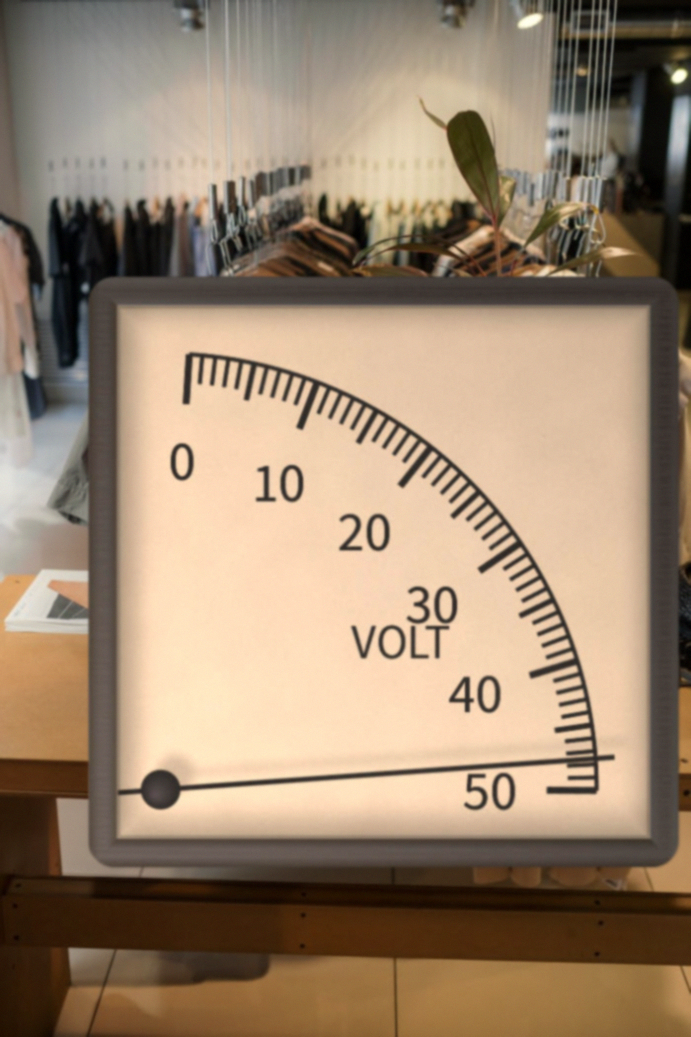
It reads {"value": 47.5, "unit": "V"}
